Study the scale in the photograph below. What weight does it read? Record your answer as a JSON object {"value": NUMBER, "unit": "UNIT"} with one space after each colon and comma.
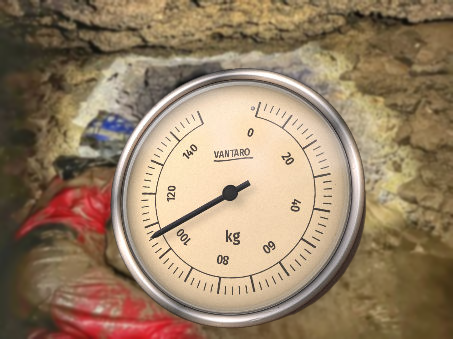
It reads {"value": 106, "unit": "kg"}
